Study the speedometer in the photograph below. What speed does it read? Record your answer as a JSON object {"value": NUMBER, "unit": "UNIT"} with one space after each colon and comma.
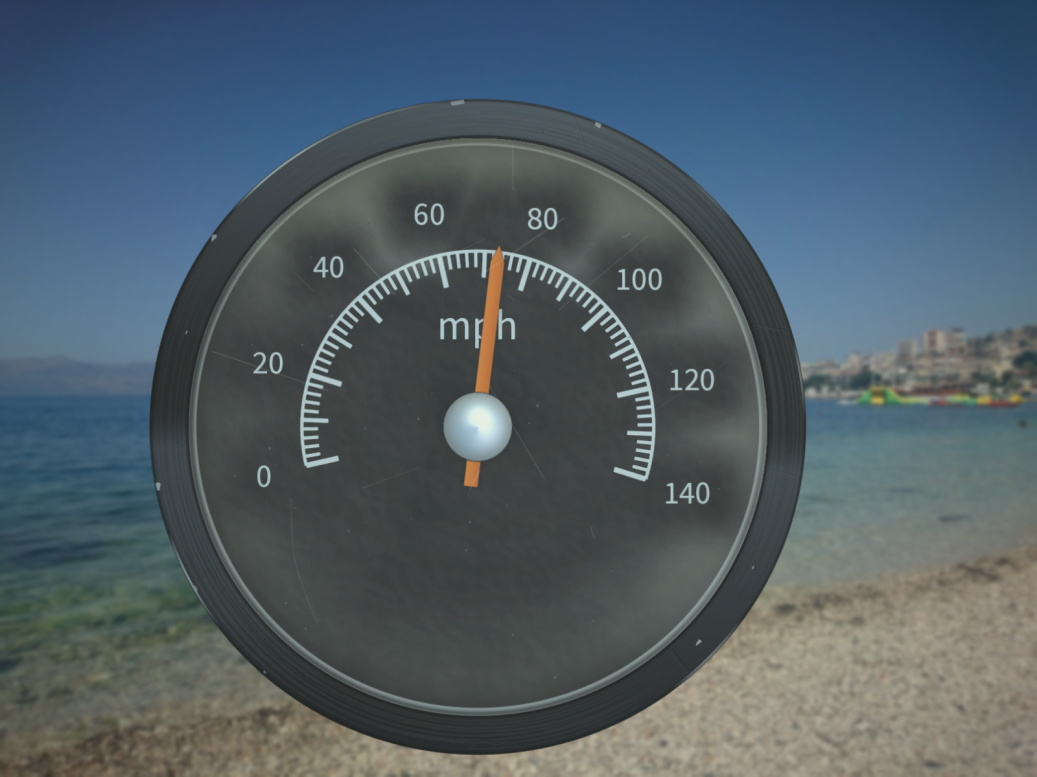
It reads {"value": 73, "unit": "mph"}
